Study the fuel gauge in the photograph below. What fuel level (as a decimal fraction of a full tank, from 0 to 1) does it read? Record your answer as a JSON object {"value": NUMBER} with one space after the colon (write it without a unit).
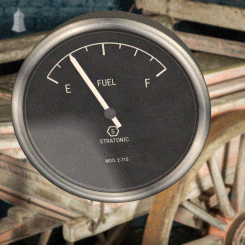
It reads {"value": 0.25}
